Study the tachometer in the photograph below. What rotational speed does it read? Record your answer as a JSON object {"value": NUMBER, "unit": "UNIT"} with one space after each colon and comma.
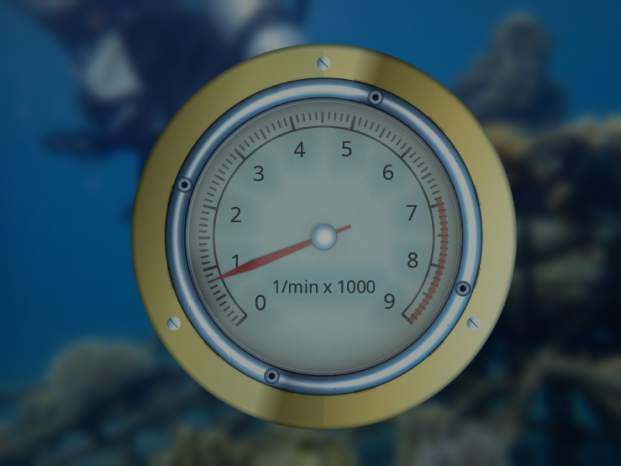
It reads {"value": 800, "unit": "rpm"}
